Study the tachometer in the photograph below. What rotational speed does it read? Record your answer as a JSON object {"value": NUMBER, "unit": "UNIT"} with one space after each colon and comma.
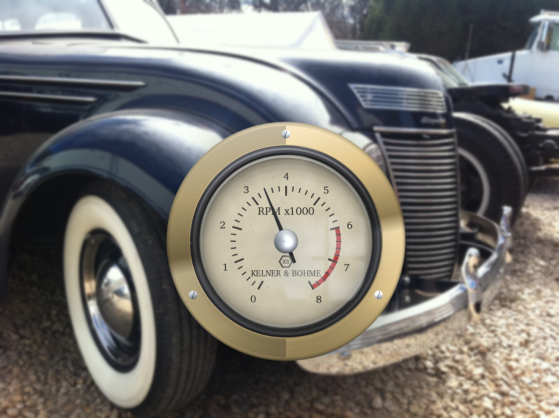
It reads {"value": 3400, "unit": "rpm"}
